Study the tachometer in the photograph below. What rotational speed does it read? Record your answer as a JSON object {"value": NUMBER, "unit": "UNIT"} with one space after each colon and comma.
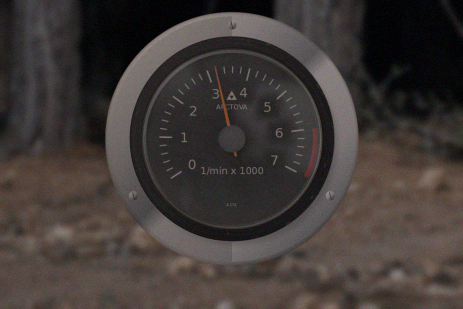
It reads {"value": 3200, "unit": "rpm"}
